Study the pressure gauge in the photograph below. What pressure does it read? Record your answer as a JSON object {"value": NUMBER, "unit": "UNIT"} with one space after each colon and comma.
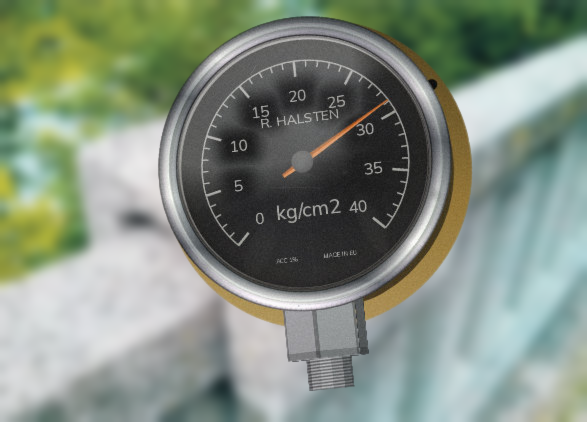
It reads {"value": 29, "unit": "kg/cm²"}
